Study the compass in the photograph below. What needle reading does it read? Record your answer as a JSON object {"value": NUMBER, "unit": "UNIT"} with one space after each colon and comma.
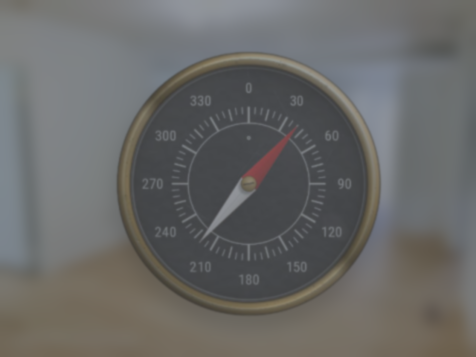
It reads {"value": 40, "unit": "°"}
